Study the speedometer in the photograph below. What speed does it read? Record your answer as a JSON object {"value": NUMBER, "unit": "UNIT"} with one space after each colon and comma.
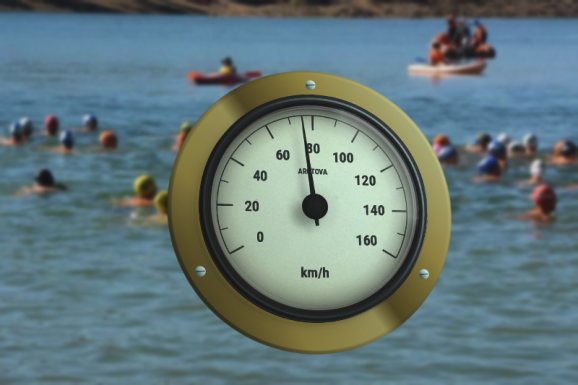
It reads {"value": 75, "unit": "km/h"}
